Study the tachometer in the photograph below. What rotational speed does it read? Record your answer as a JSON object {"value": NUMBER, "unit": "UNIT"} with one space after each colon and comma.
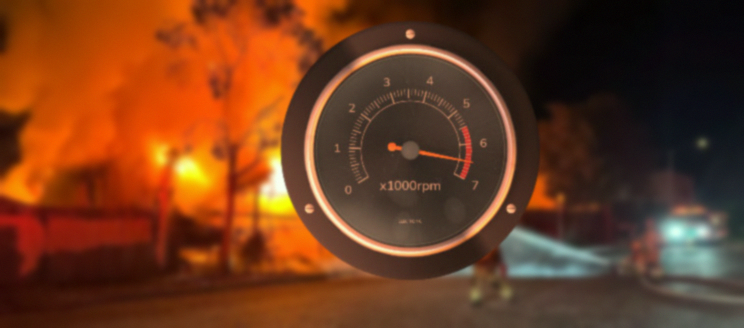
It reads {"value": 6500, "unit": "rpm"}
